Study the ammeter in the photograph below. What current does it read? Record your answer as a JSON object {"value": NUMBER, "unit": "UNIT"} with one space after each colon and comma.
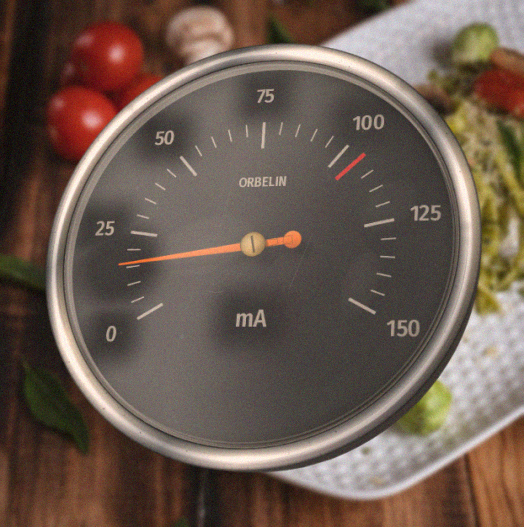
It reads {"value": 15, "unit": "mA"}
